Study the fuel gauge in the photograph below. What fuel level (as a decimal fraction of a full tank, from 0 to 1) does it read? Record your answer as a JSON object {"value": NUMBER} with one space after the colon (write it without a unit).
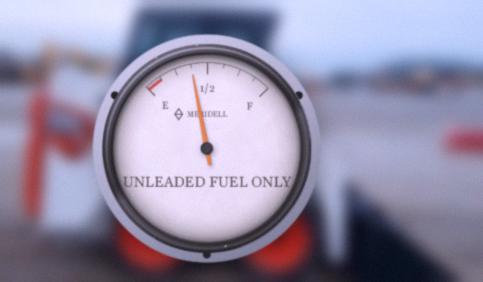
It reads {"value": 0.375}
